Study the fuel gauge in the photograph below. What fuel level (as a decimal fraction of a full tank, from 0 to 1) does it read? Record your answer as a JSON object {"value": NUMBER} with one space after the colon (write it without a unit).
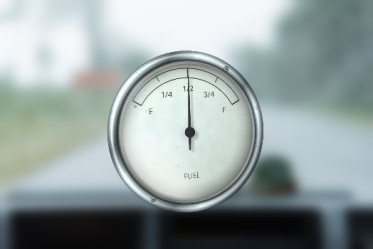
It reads {"value": 0.5}
